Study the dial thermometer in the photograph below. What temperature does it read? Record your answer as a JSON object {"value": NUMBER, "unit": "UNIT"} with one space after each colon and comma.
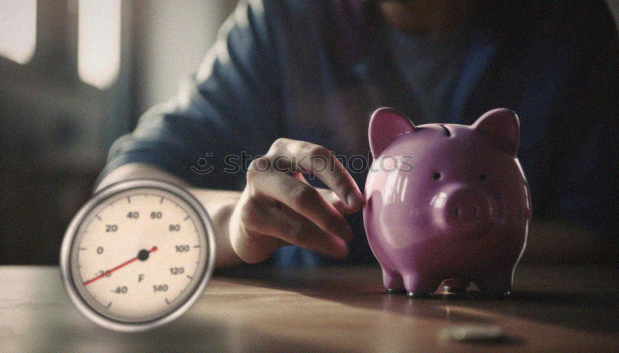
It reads {"value": -20, "unit": "°F"}
